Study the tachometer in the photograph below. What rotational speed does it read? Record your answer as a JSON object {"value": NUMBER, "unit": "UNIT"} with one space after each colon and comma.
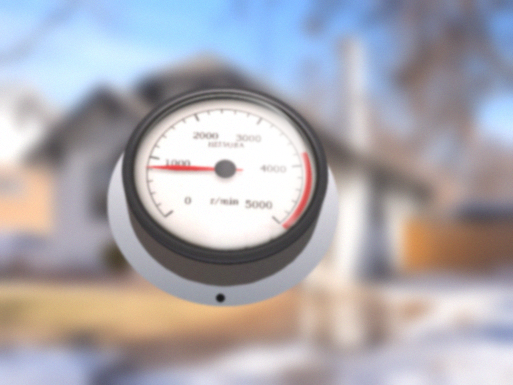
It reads {"value": 800, "unit": "rpm"}
